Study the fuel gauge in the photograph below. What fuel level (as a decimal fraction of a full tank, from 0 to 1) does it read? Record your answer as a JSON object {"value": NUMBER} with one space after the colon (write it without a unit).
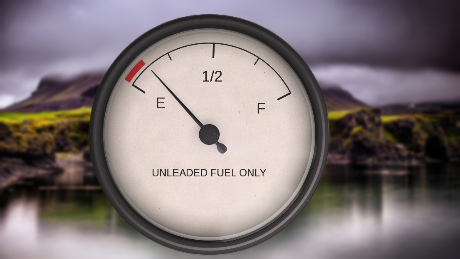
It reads {"value": 0.125}
